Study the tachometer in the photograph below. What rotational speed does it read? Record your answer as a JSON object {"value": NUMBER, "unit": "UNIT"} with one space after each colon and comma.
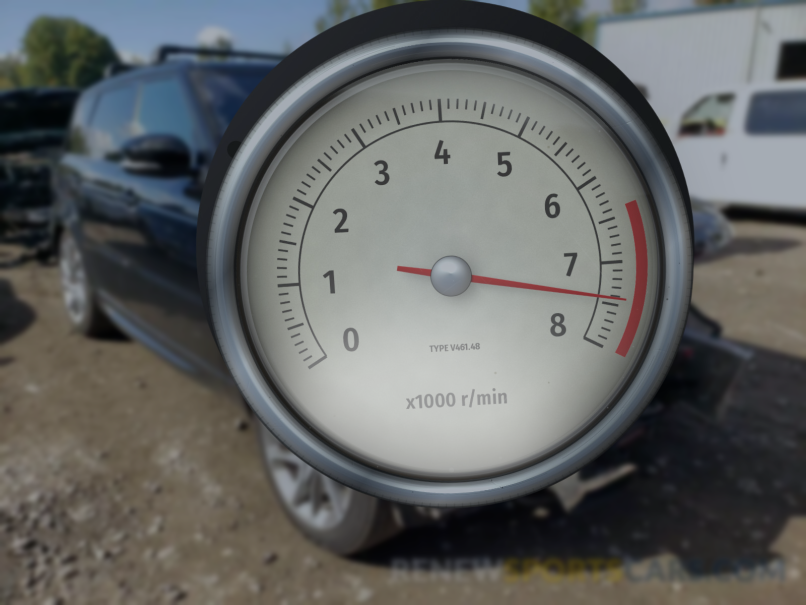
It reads {"value": 7400, "unit": "rpm"}
